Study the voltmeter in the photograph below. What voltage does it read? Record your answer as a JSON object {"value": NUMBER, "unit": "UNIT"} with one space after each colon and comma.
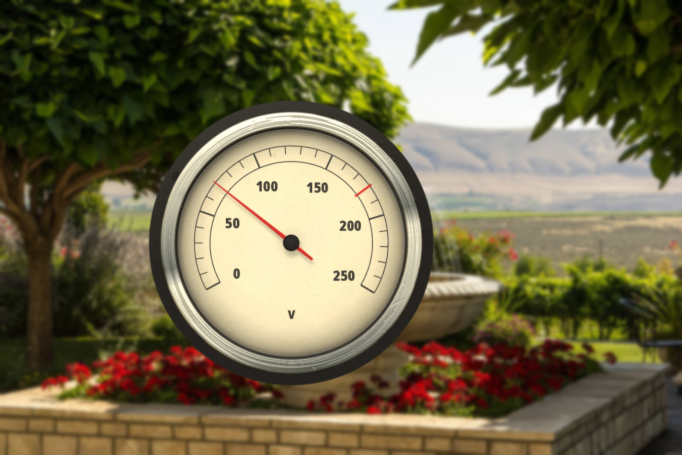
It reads {"value": 70, "unit": "V"}
